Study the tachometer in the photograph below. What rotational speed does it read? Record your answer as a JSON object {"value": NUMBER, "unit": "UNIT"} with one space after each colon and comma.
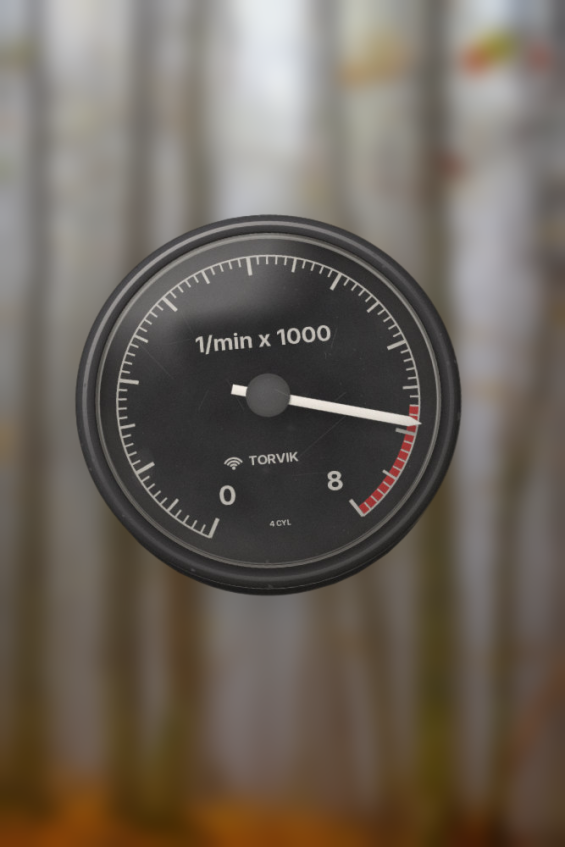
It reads {"value": 6900, "unit": "rpm"}
